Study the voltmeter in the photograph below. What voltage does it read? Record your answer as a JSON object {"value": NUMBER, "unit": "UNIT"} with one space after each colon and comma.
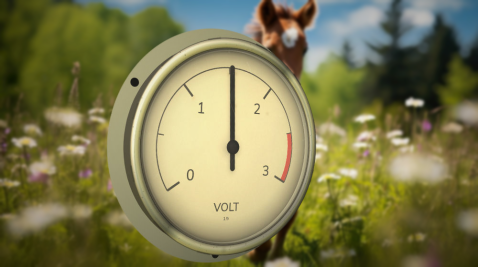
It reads {"value": 1.5, "unit": "V"}
